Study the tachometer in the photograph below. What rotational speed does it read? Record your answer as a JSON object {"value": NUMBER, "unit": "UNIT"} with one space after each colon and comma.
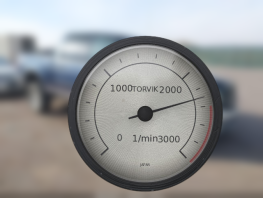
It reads {"value": 2300, "unit": "rpm"}
